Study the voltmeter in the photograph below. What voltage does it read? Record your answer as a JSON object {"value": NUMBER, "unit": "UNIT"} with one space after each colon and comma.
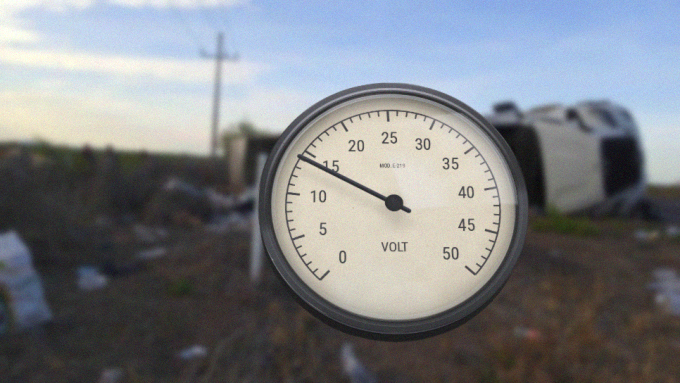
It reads {"value": 14, "unit": "V"}
